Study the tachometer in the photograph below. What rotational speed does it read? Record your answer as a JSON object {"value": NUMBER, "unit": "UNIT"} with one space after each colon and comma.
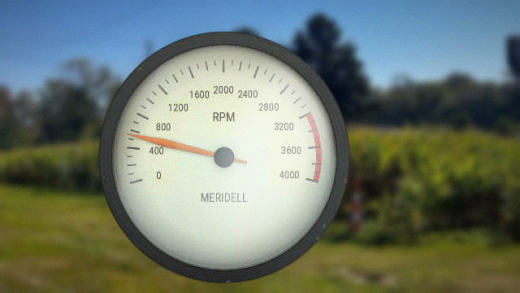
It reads {"value": 550, "unit": "rpm"}
